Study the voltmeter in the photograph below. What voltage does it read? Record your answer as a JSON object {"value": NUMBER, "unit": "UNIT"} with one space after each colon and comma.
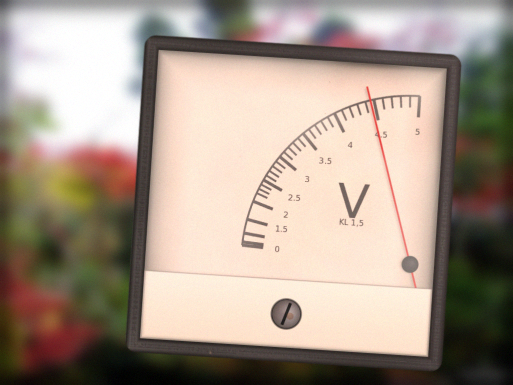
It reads {"value": 4.45, "unit": "V"}
